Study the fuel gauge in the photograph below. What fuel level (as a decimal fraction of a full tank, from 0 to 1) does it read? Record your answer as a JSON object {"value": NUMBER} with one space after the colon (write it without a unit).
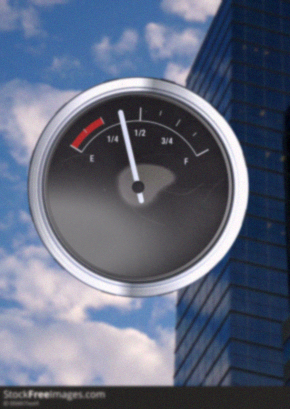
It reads {"value": 0.375}
